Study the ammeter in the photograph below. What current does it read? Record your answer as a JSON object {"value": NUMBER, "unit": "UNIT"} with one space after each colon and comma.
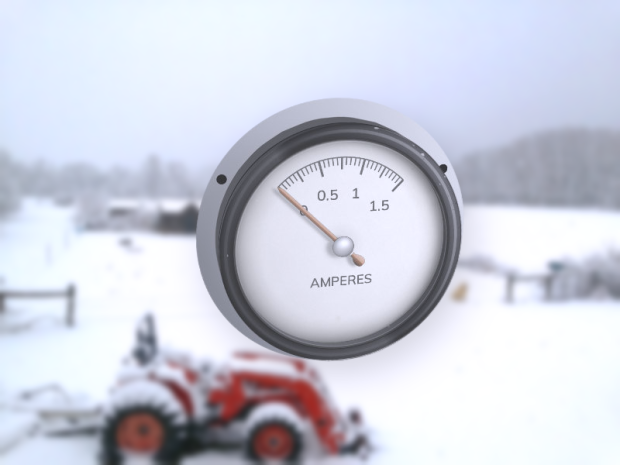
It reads {"value": 0, "unit": "A"}
